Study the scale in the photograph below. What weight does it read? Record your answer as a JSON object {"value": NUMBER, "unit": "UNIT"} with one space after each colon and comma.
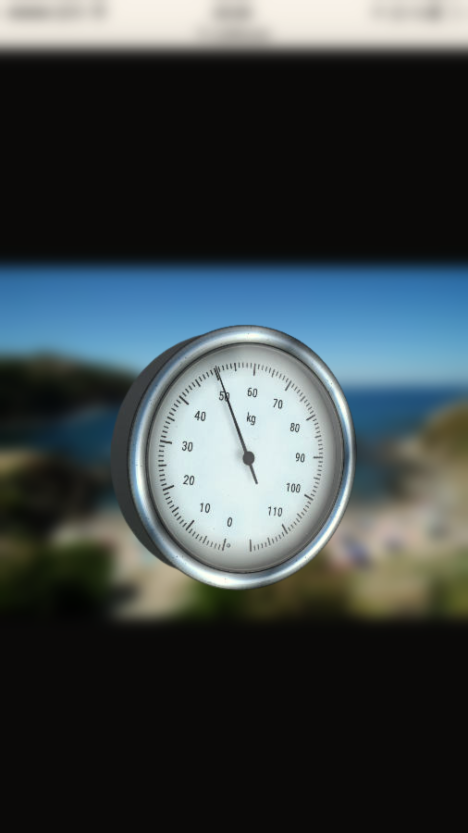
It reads {"value": 50, "unit": "kg"}
